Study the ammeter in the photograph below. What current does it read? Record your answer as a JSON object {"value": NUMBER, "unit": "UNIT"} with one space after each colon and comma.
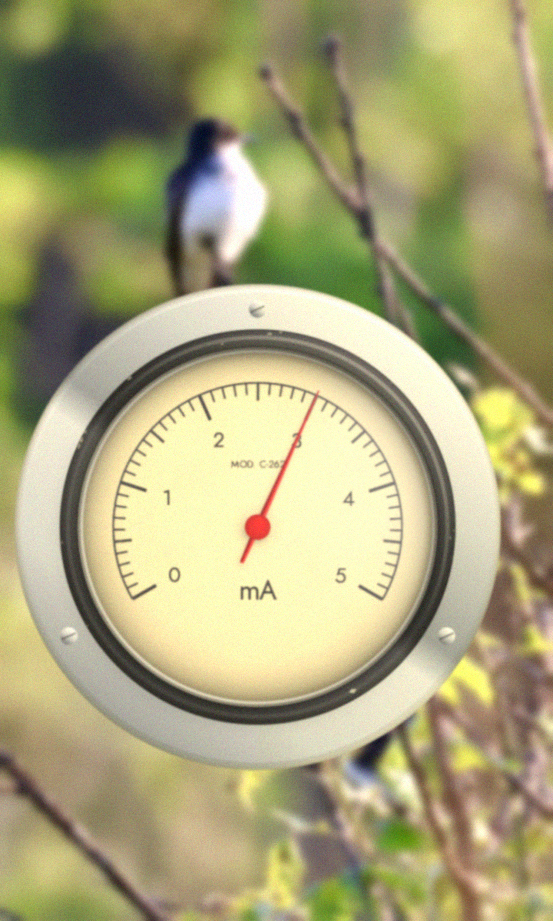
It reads {"value": 3, "unit": "mA"}
